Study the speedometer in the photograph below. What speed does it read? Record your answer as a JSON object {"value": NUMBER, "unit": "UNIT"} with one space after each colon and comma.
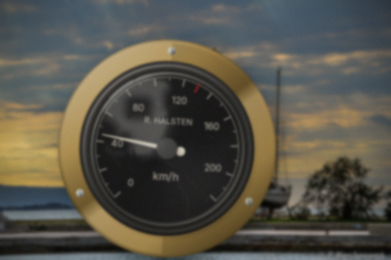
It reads {"value": 45, "unit": "km/h"}
